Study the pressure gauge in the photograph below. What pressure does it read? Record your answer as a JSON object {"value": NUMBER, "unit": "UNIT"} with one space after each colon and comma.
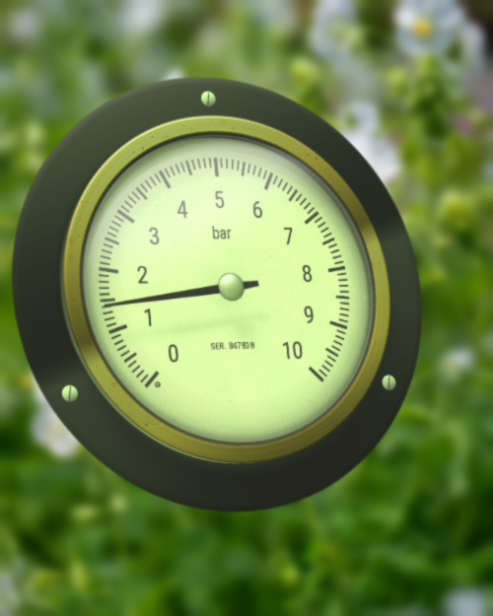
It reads {"value": 1.4, "unit": "bar"}
